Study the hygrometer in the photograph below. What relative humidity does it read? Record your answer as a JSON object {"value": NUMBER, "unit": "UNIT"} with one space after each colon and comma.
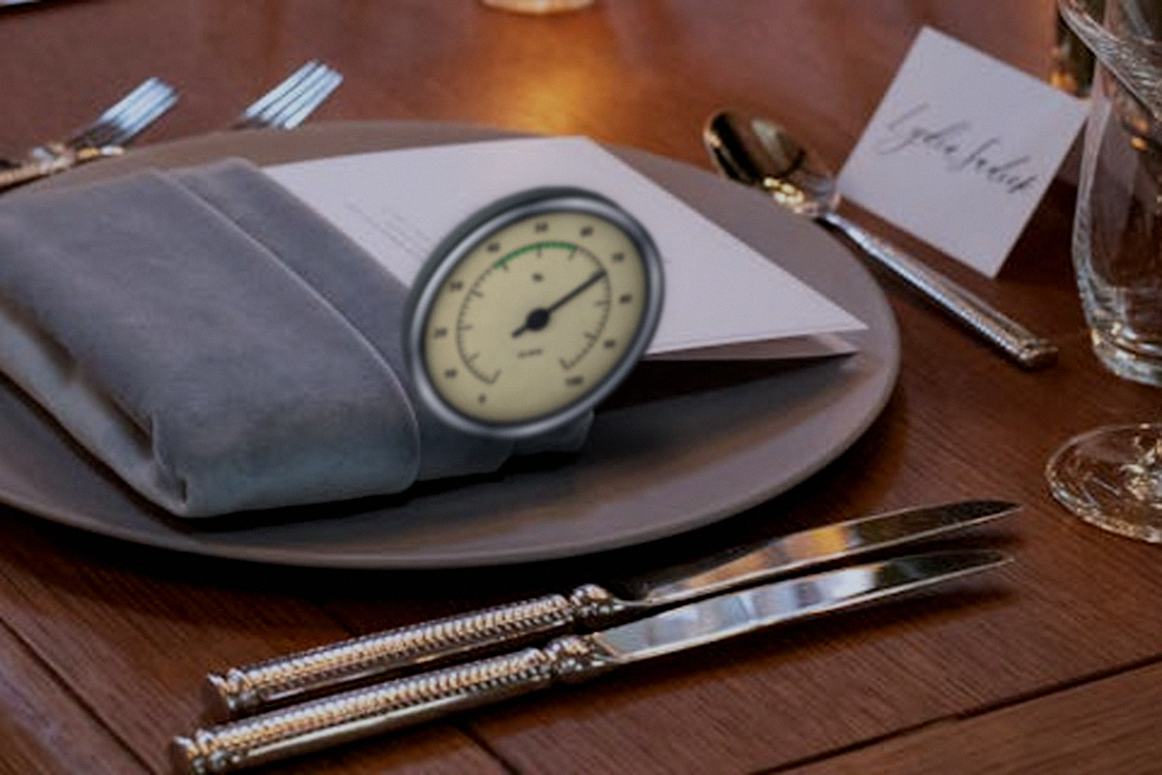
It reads {"value": 70, "unit": "%"}
